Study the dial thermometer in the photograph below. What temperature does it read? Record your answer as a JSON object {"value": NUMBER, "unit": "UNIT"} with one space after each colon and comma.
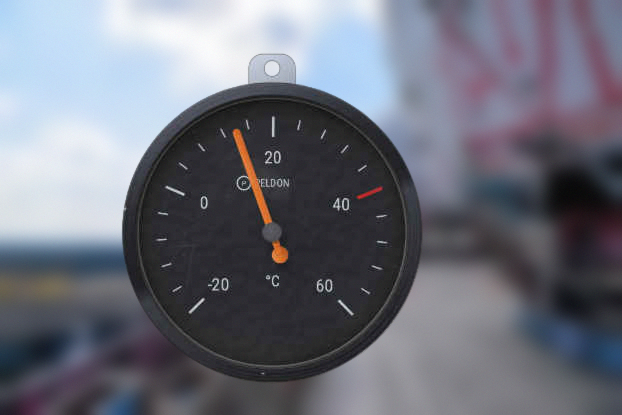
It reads {"value": 14, "unit": "°C"}
